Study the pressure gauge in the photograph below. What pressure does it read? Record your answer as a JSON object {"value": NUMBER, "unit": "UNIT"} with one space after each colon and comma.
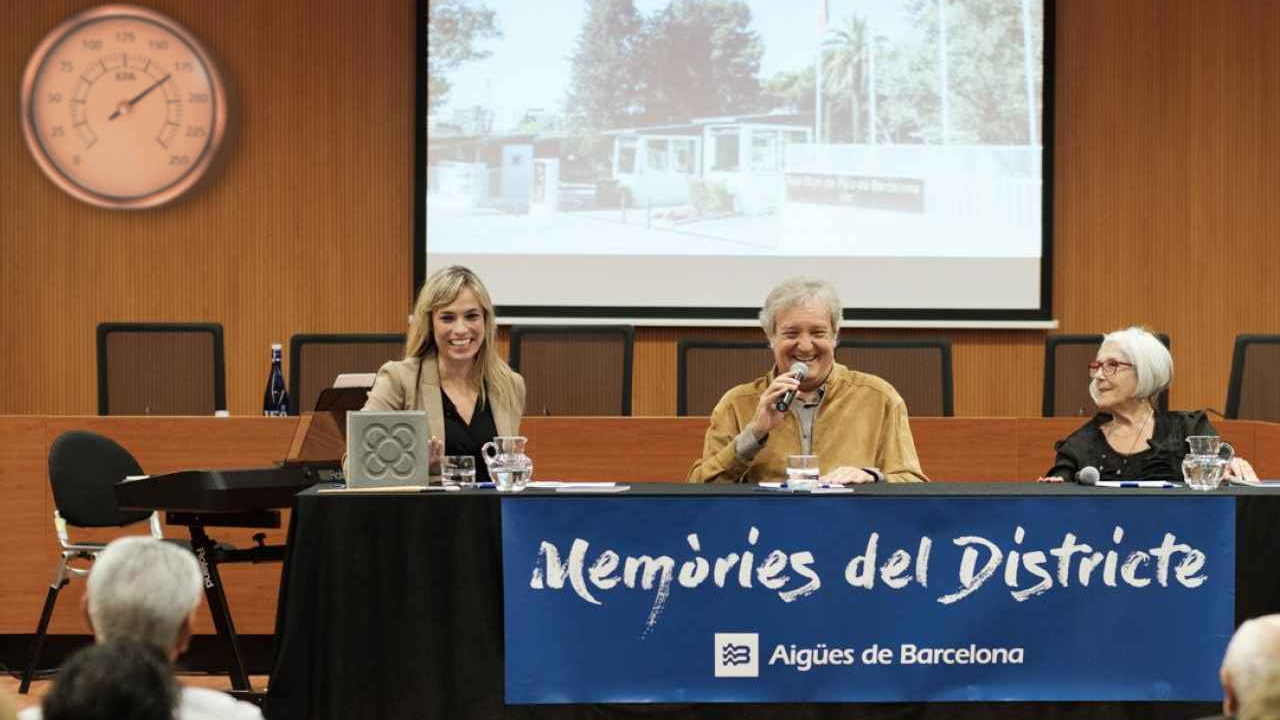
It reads {"value": 175, "unit": "kPa"}
